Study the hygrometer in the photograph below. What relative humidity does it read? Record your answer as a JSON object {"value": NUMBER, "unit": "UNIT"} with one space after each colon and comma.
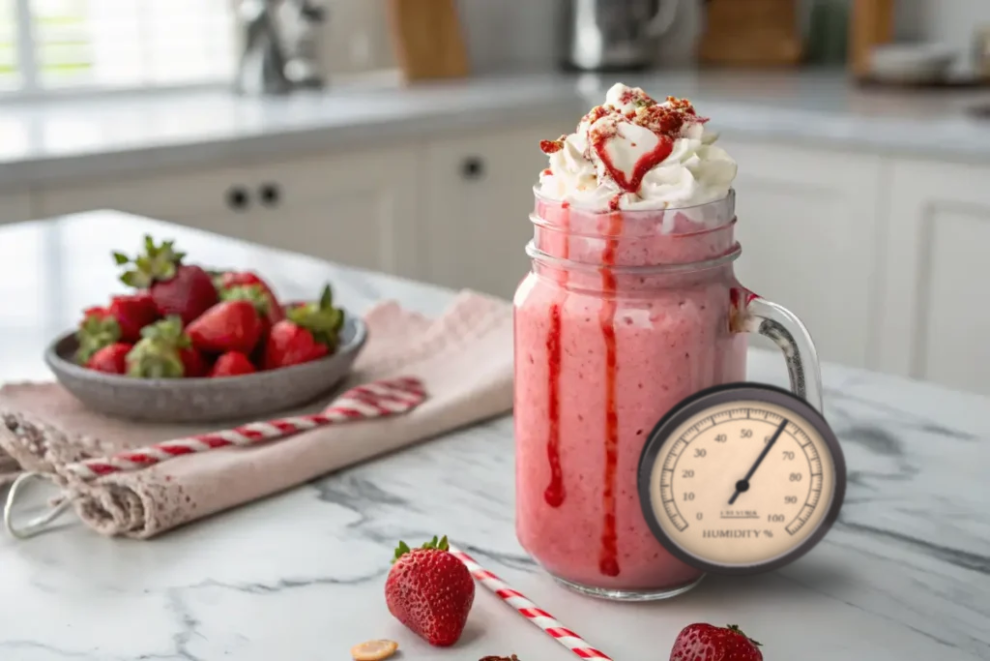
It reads {"value": 60, "unit": "%"}
